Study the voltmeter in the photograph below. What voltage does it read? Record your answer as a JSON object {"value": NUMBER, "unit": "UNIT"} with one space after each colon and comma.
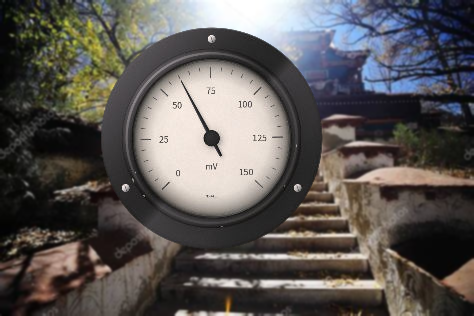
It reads {"value": 60, "unit": "mV"}
